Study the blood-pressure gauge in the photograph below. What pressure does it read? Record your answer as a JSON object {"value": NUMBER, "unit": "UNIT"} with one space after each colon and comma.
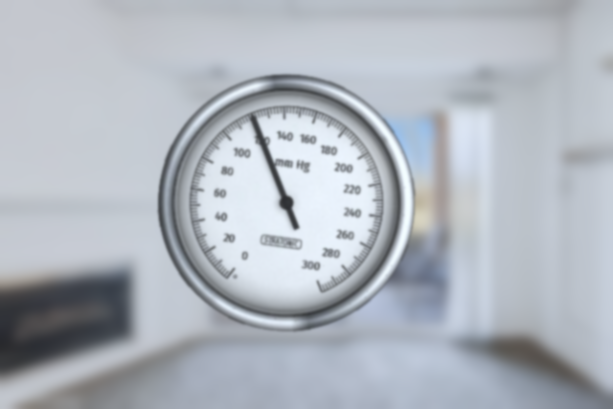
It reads {"value": 120, "unit": "mmHg"}
